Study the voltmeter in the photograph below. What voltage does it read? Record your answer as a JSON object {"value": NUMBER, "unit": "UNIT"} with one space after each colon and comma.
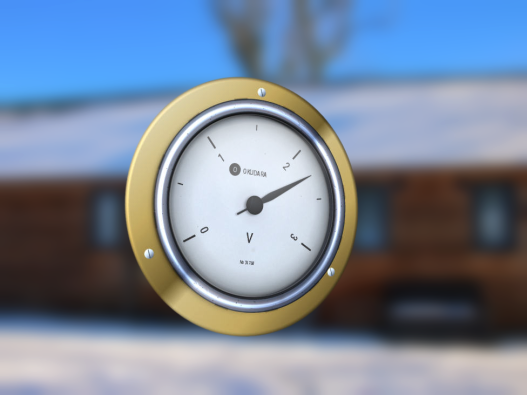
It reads {"value": 2.25, "unit": "V"}
